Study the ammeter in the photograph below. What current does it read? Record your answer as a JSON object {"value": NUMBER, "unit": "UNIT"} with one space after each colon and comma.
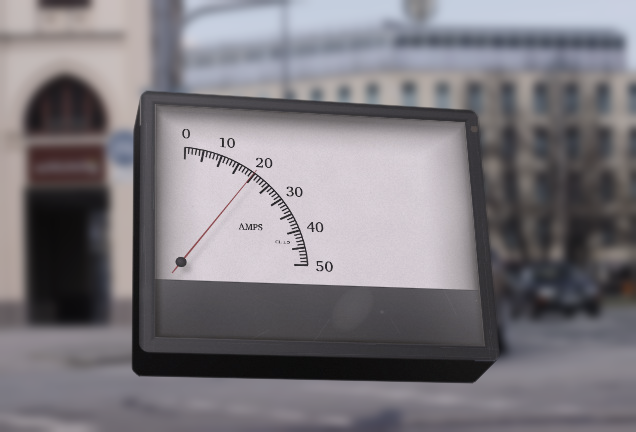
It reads {"value": 20, "unit": "A"}
